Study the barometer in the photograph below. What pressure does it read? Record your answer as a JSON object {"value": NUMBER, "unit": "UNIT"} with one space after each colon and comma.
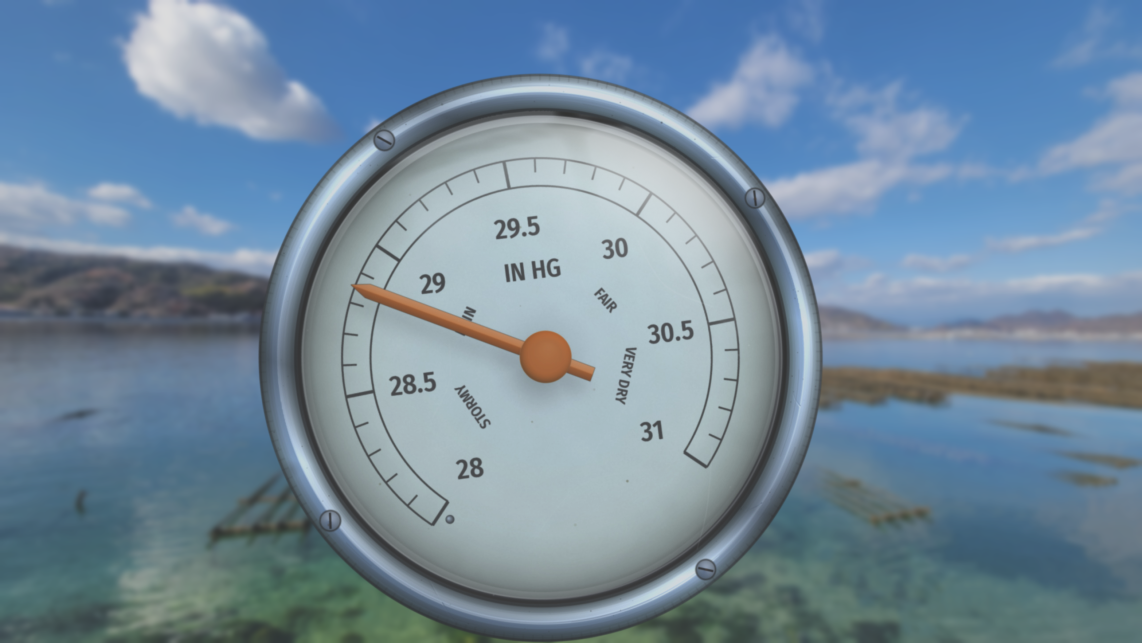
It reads {"value": 28.85, "unit": "inHg"}
